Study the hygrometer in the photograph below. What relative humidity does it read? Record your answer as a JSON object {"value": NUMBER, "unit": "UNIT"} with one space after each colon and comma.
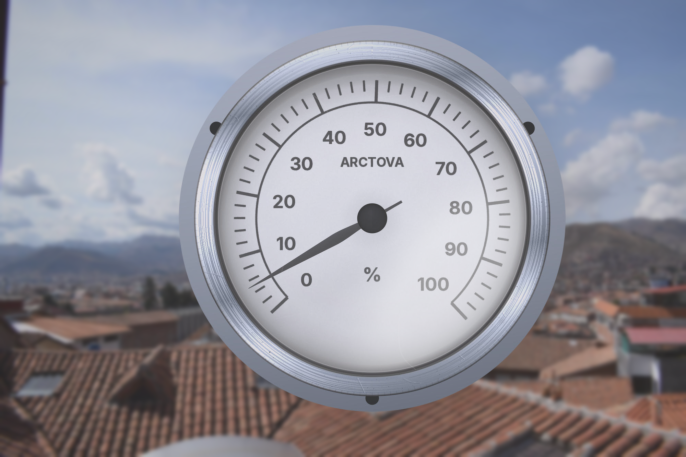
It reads {"value": 5, "unit": "%"}
